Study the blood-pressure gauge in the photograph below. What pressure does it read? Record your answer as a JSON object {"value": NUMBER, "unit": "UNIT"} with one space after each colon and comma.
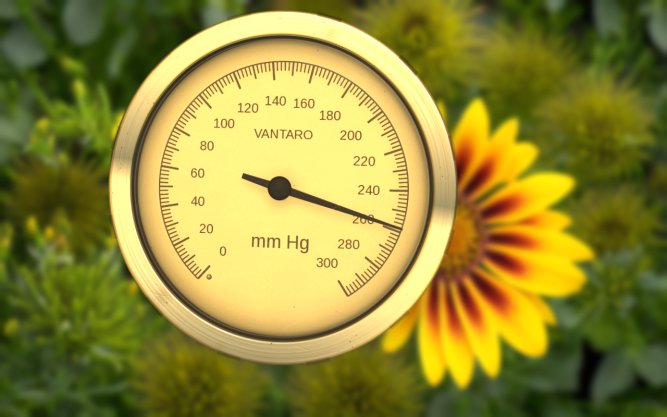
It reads {"value": 258, "unit": "mmHg"}
